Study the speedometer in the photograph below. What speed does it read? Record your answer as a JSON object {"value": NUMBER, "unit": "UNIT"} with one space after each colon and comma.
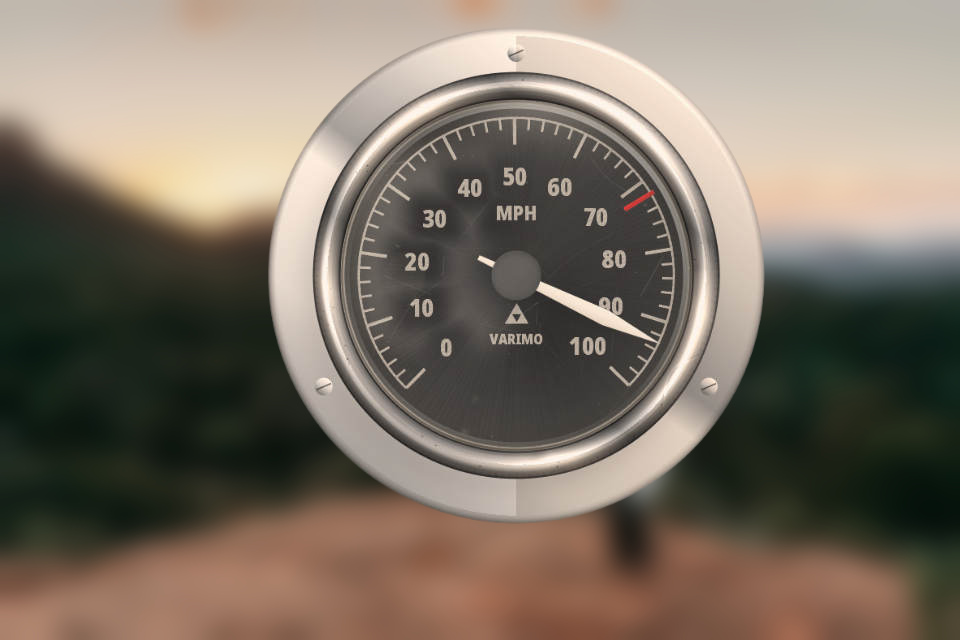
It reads {"value": 93, "unit": "mph"}
